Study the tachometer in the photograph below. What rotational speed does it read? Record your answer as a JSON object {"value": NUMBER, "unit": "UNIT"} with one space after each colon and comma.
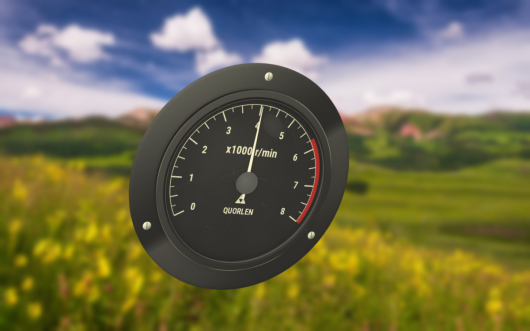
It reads {"value": 4000, "unit": "rpm"}
